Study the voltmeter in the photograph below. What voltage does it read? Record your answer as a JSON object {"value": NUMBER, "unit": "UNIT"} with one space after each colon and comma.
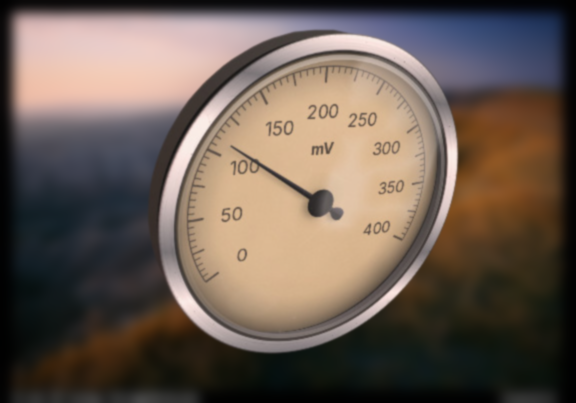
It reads {"value": 110, "unit": "mV"}
